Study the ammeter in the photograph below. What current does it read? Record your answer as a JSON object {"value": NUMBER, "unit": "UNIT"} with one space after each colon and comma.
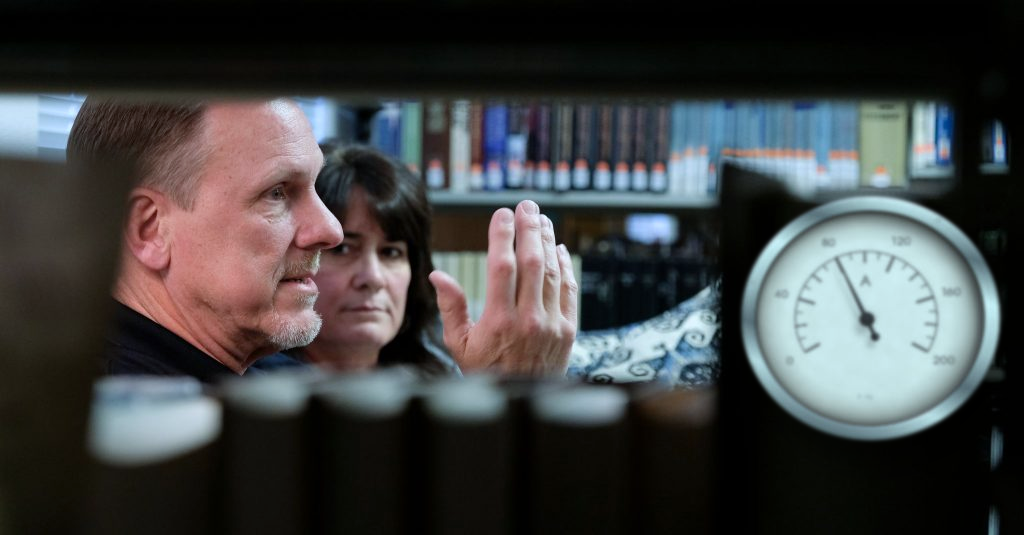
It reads {"value": 80, "unit": "A"}
